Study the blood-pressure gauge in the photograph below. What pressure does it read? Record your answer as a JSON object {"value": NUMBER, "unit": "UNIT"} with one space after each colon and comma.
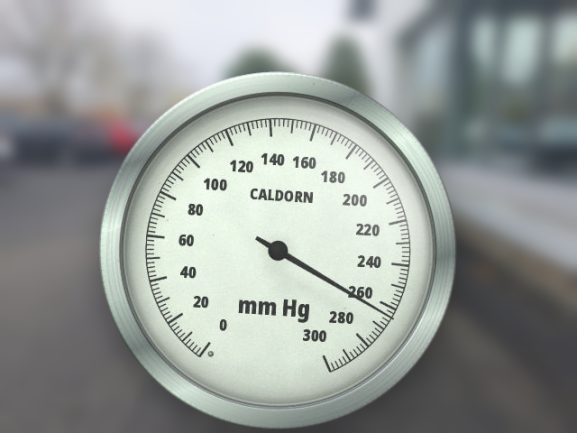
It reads {"value": 264, "unit": "mmHg"}
